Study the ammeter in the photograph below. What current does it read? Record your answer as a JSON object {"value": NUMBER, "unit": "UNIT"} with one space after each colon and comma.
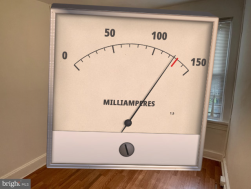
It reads {"value": 125, "unit": "mA"}
